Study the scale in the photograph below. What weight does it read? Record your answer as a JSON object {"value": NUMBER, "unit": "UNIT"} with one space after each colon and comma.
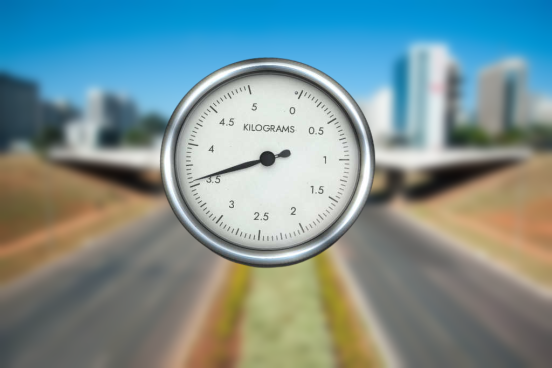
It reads {"value": 3.55, "unit": "kg"}
